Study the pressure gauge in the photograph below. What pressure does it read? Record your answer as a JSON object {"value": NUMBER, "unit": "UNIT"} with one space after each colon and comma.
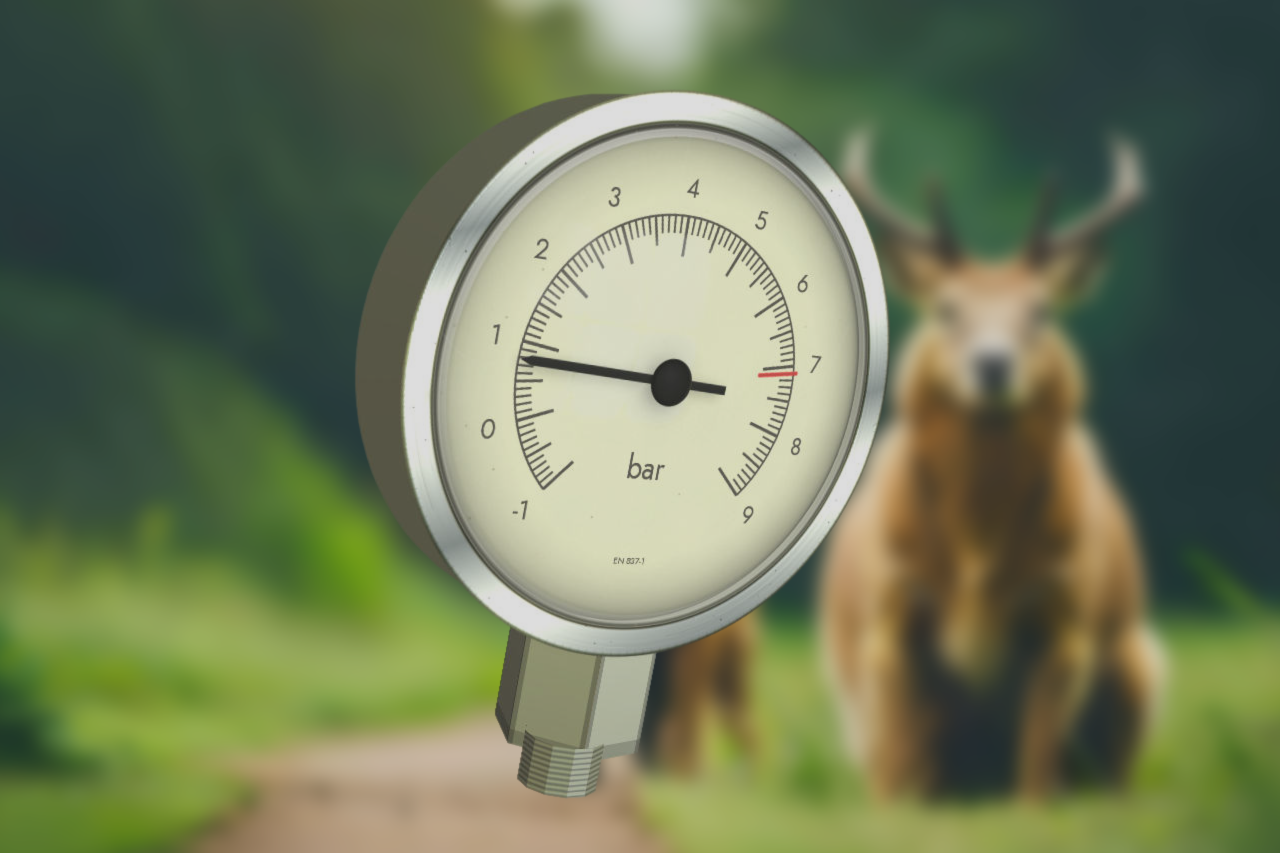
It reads {"value": 0.8, "unit": "bar"}
